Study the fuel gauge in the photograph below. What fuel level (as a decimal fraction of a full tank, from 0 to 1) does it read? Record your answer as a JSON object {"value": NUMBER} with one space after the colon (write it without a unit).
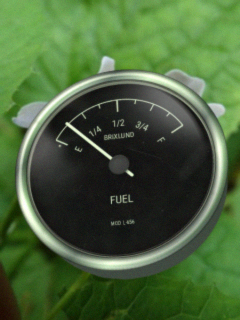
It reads {"value": 0.125}
